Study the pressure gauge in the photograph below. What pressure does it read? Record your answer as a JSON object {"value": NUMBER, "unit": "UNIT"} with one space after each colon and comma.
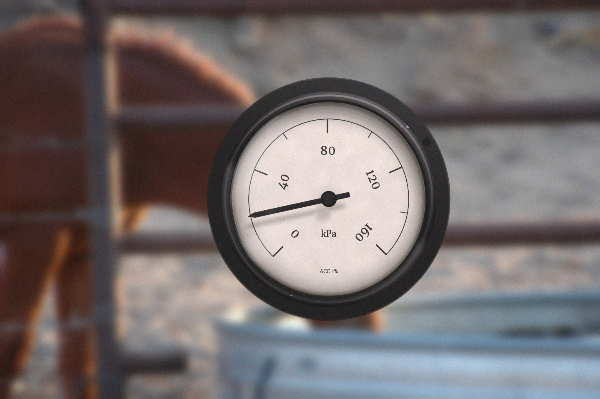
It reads {"value": 20, "unit": "kPa"}
